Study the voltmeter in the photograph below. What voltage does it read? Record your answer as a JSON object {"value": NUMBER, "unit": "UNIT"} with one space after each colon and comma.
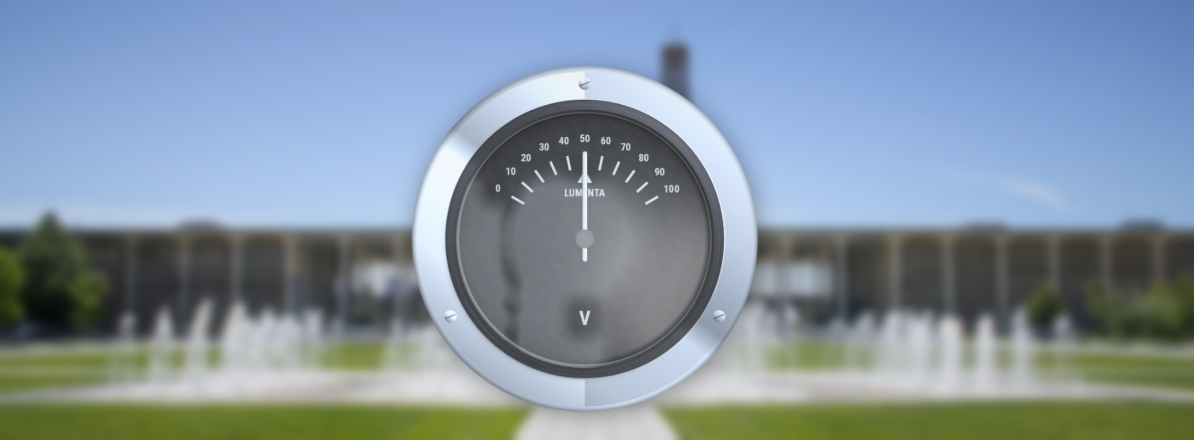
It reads {"value": 50, "unit": "V"}
